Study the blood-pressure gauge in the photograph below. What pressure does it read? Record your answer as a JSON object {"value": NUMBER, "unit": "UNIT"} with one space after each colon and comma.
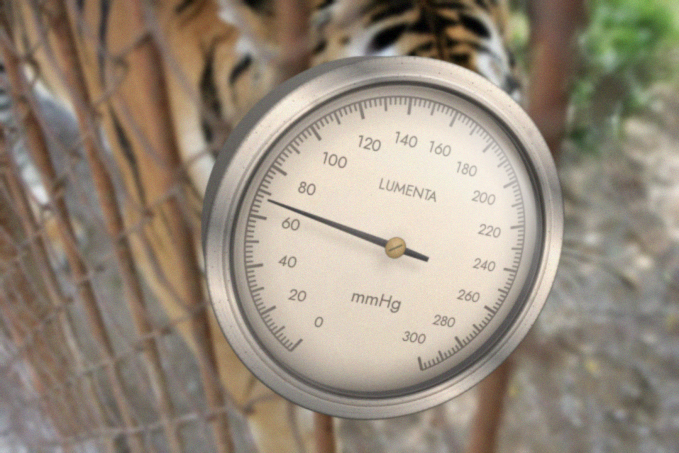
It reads {"value": 68, "unit": "mmHg"}
